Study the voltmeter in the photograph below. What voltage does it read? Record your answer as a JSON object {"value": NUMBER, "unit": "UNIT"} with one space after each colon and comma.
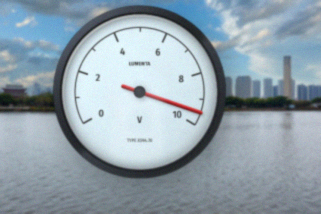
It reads {"value": 9.5, "unit": "V"}
